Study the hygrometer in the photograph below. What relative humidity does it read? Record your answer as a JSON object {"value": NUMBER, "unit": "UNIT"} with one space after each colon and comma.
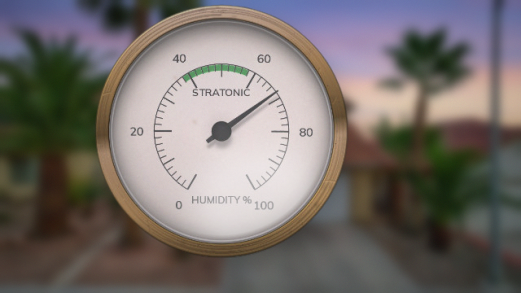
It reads {"value": 68, "unit": "%"}
